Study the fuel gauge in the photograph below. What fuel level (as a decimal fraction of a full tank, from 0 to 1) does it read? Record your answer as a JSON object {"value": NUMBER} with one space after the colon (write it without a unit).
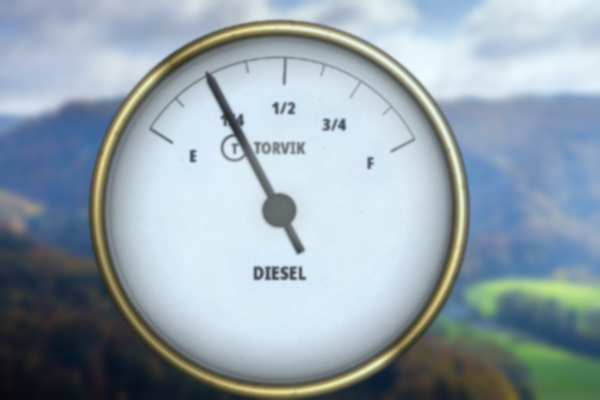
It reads {"value": 0.25}
